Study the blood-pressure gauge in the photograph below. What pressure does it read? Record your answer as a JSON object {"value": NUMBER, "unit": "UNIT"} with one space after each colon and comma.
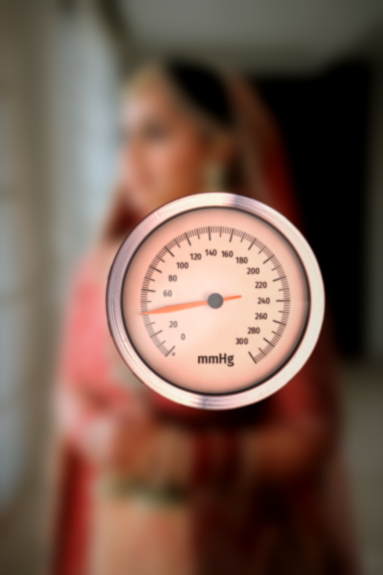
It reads {"value": 40, "unit": "mmHg"}
